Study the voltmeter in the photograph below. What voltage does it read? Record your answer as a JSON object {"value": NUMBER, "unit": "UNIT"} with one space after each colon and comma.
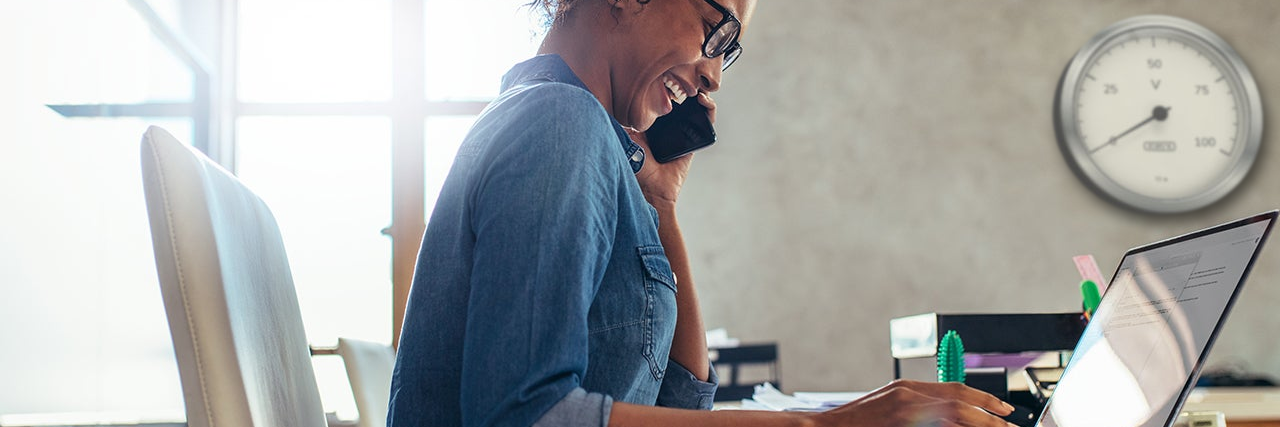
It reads {"value": 0, "unit": "V"}
